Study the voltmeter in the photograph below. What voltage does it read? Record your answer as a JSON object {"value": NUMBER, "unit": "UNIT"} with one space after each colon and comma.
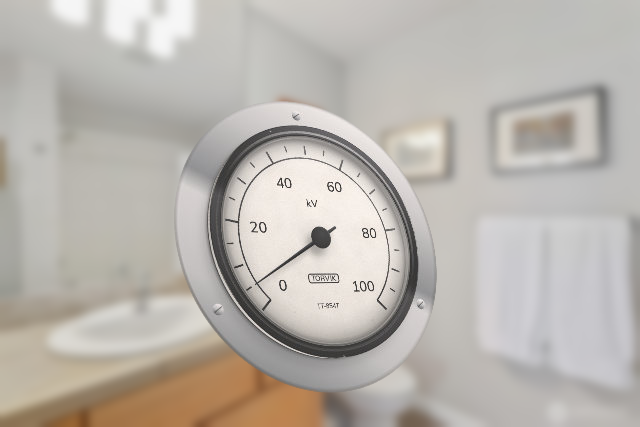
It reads {"value": 5, "unit": "kV"}
